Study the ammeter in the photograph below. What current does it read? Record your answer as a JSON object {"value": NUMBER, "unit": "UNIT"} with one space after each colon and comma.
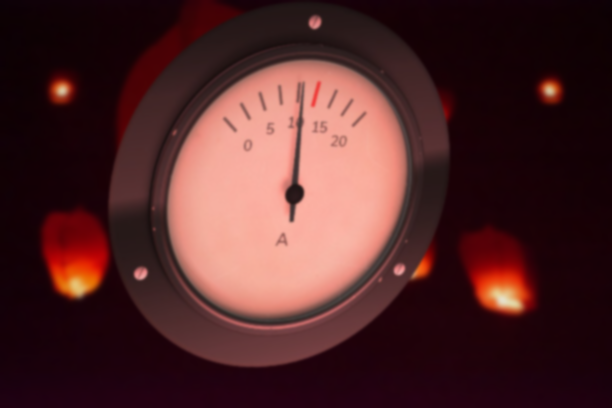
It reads {"value": 10, "unit": "A"}
